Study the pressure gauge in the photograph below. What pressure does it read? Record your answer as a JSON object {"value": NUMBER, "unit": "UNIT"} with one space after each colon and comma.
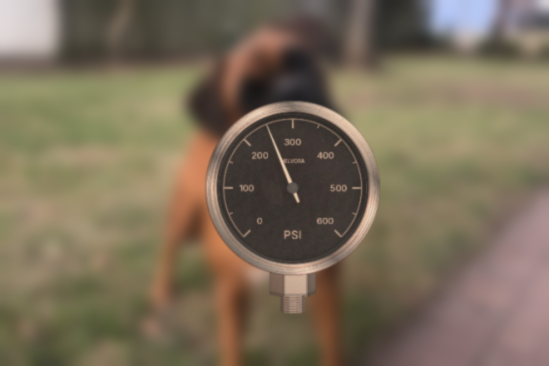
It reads {"value": 250, "unit": "psi"}
